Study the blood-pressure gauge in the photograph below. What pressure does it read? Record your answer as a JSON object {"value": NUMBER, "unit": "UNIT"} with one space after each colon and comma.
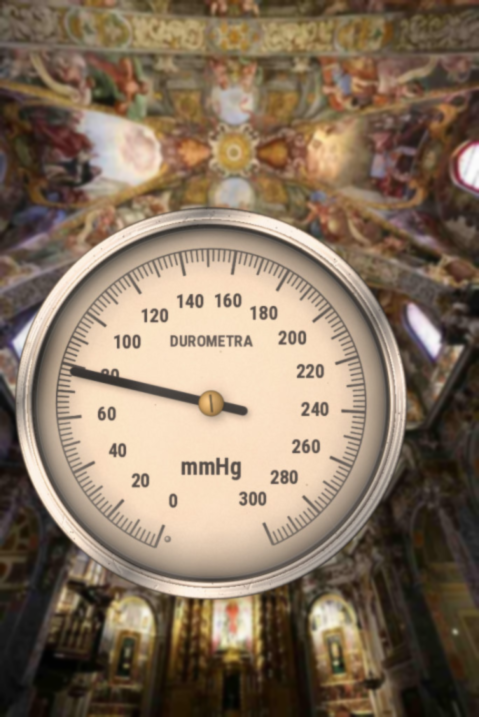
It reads {"value": 78, "unit": "mmHg"}
